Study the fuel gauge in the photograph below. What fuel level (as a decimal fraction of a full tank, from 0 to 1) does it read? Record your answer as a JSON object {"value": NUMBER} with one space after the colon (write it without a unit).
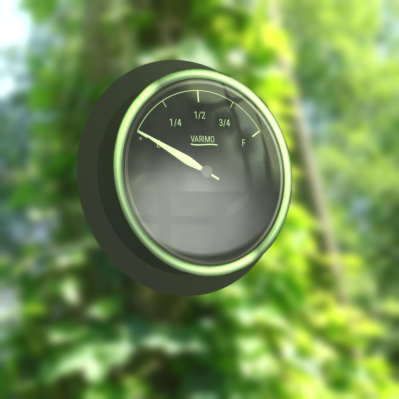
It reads {"value": 0}
